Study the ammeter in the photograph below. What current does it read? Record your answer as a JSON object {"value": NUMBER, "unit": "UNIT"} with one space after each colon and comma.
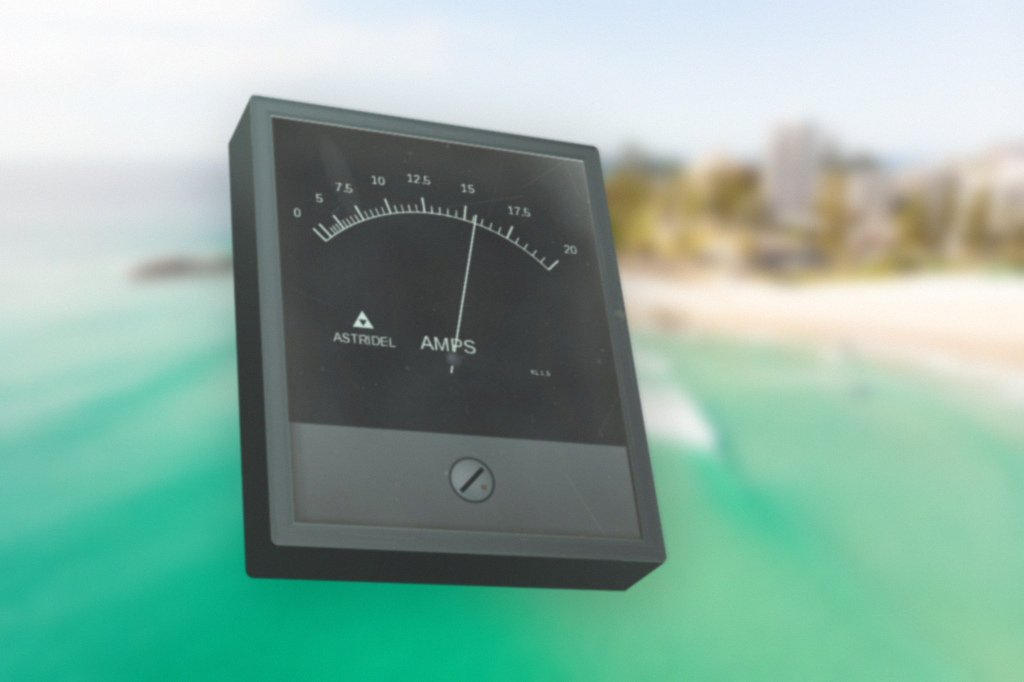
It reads {"value": 15.5, "unit": "A"}
